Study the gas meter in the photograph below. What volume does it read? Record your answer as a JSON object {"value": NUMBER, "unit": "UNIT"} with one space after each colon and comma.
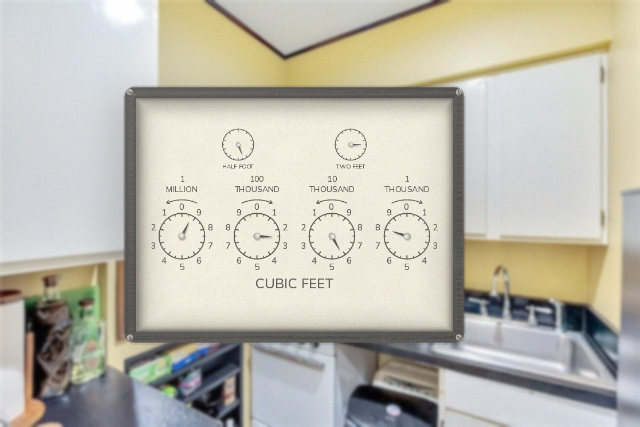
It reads {"value": 925800, "unit": "ft³"}
